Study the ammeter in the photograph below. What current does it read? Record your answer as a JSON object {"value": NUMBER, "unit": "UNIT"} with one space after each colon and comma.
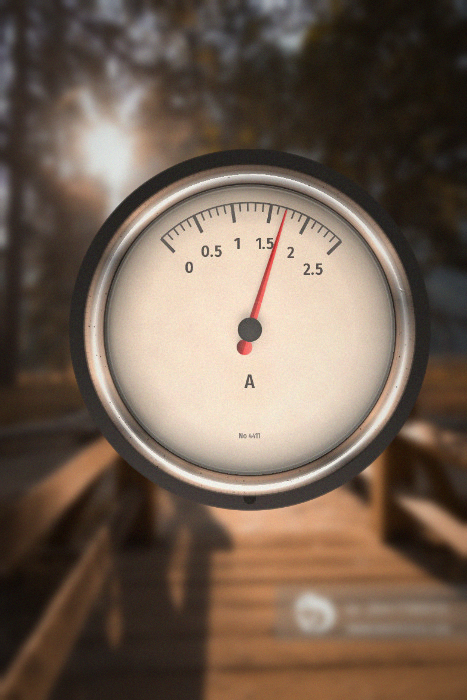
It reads {"value": 1.7, "unit": "A"}
